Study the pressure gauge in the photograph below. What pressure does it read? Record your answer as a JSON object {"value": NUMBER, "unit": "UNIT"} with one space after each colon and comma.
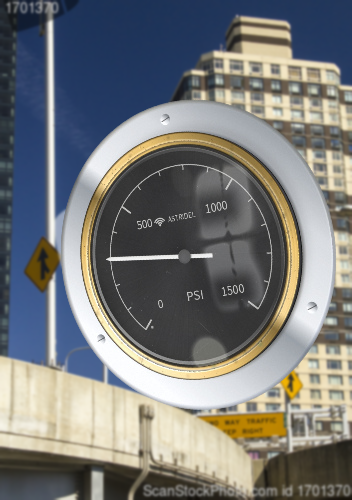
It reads {"value": 300, "unit": "psi"}
